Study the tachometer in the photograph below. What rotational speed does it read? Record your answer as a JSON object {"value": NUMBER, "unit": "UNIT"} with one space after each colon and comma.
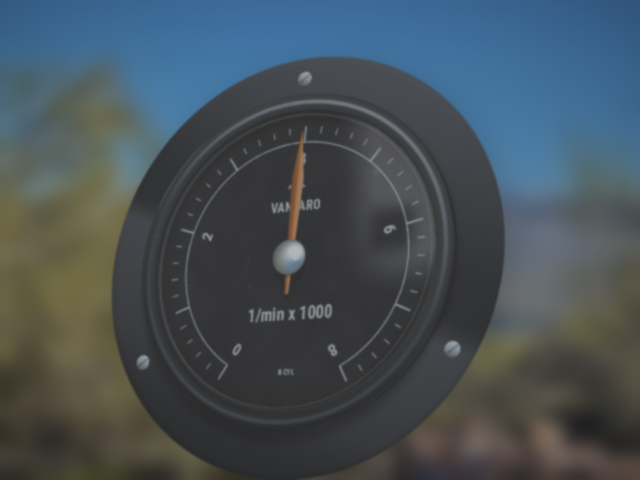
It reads {"value": 4000, "unit": "rpm"}
